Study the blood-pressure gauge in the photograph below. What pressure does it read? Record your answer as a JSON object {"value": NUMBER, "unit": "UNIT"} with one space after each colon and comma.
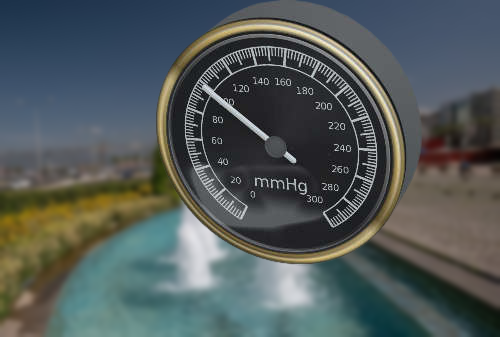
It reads {"value": 100, "unit": "mmHg"}
